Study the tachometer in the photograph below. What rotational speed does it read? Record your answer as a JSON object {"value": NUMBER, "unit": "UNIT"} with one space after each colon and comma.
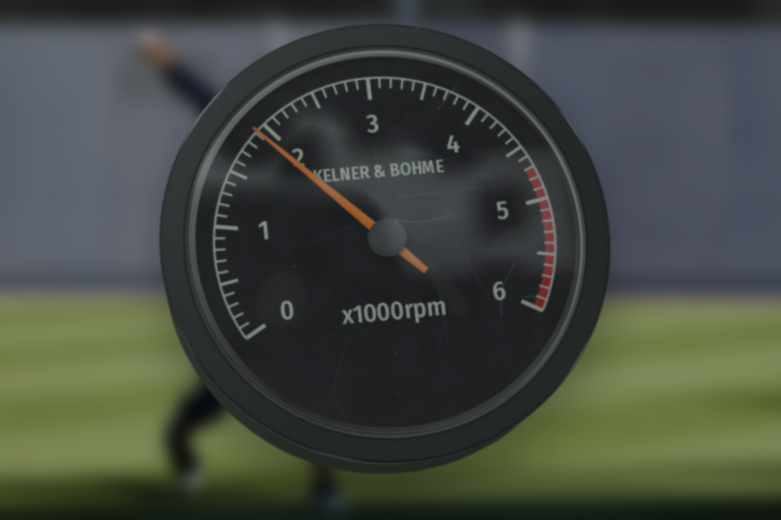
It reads {"value": 1900, "unit": "rpm"}
